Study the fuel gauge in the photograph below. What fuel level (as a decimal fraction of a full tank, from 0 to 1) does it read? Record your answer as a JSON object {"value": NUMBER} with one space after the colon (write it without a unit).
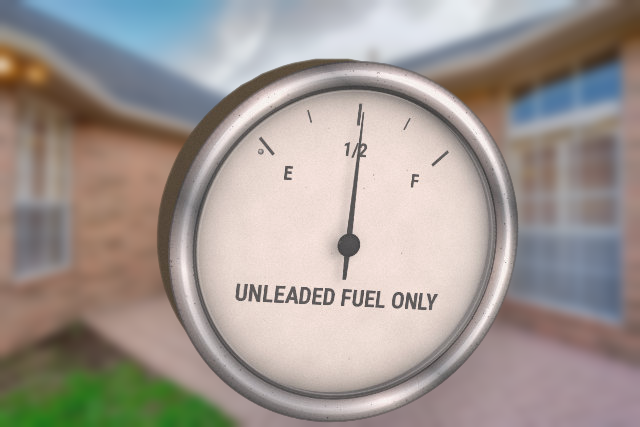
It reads {"value": 0.5}
